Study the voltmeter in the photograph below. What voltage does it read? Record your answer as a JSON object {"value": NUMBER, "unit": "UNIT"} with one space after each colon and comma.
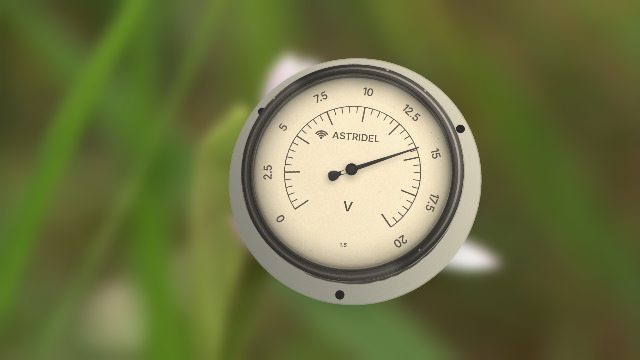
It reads {"value": 14.5, "unit": "V"}
